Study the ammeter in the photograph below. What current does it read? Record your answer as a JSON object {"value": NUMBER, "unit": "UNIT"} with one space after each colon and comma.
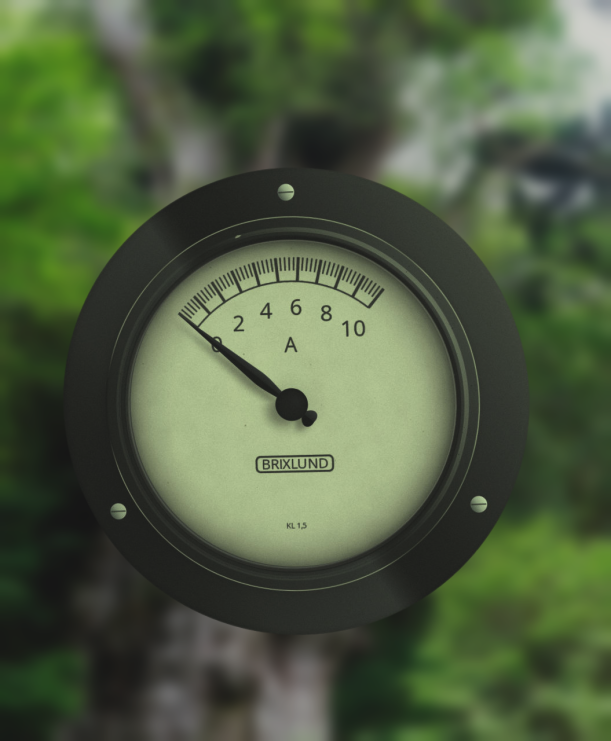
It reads {"value": 0, "unit": "A"}
